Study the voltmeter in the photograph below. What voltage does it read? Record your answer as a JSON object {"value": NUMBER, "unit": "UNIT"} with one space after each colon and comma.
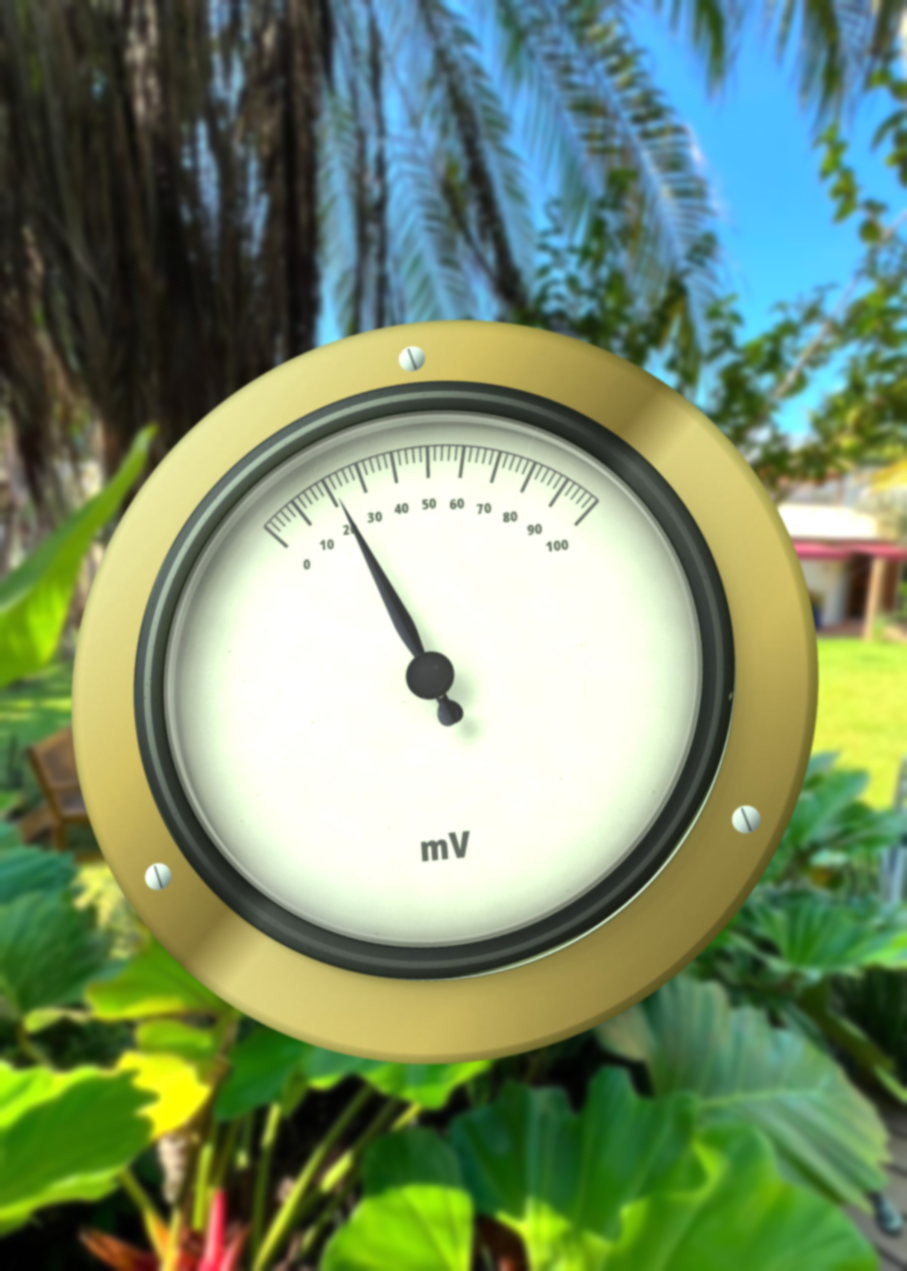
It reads {"value": 22, "unit": "mV"}
